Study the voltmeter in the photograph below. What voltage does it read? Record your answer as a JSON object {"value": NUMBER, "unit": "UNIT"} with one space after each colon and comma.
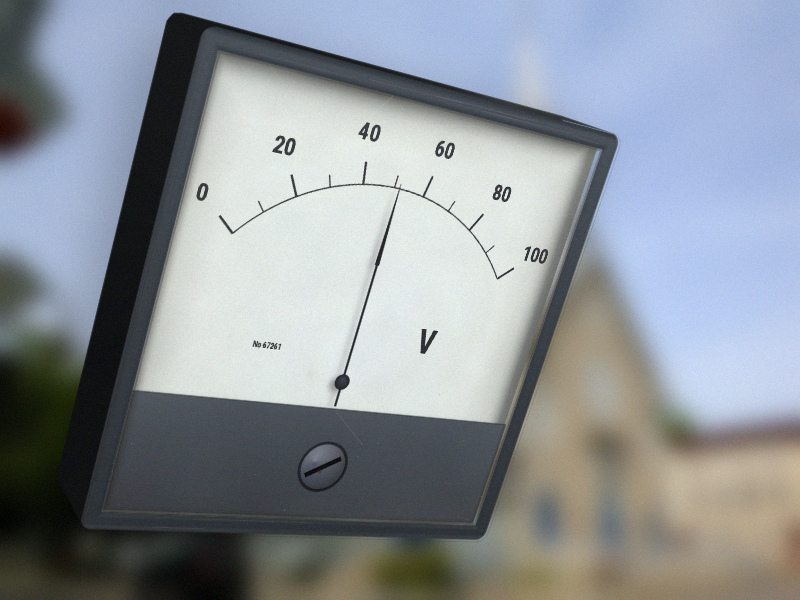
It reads {"value": 50, "unit": "V"}
